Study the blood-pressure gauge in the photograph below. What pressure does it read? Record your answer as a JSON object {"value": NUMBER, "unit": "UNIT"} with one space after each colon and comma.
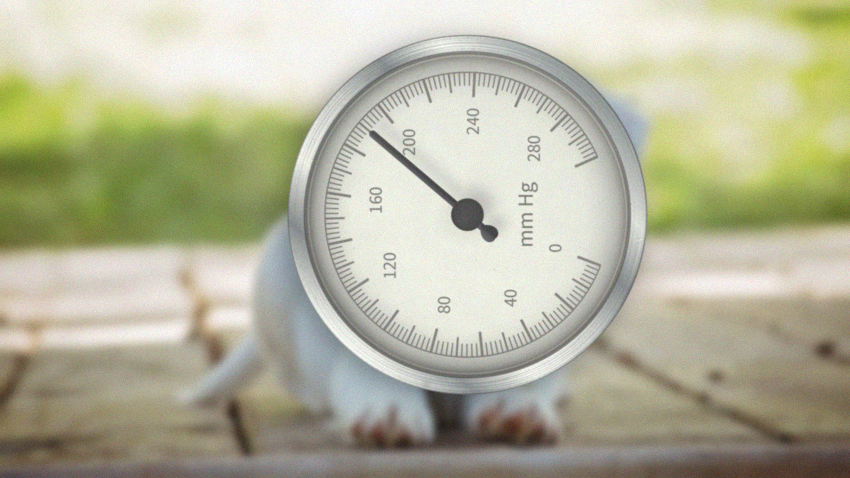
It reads {"value": 190, "unit": "mmHg"}
